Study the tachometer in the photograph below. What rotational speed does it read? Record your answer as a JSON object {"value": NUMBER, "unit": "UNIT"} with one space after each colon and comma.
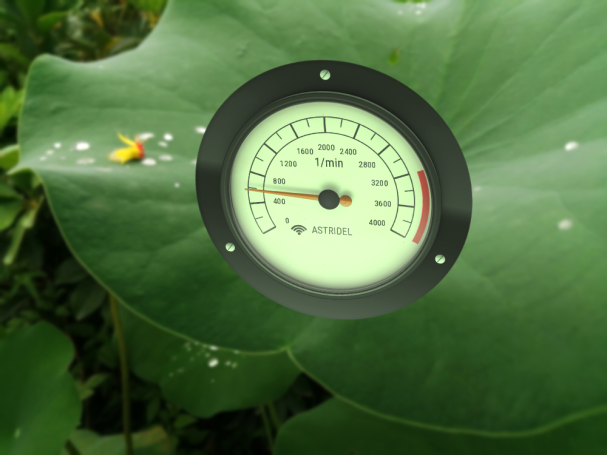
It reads {"value": 600, "unit": "rpm"}
